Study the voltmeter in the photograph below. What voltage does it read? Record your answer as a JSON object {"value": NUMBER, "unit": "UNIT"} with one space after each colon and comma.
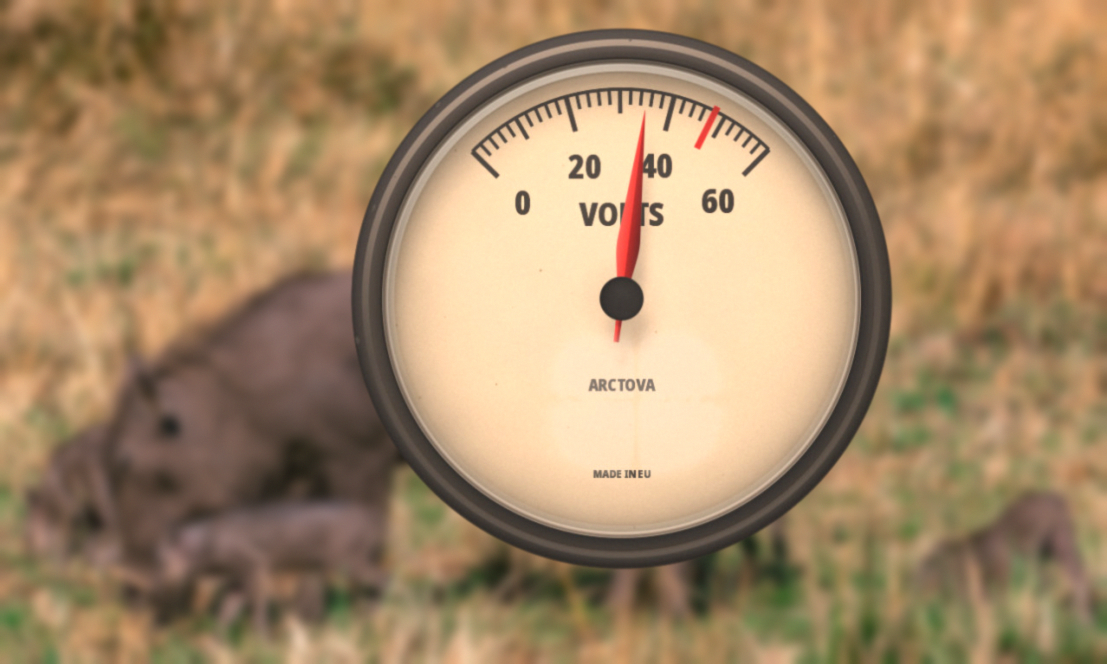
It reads {"value": 35, "unit": "V"}
